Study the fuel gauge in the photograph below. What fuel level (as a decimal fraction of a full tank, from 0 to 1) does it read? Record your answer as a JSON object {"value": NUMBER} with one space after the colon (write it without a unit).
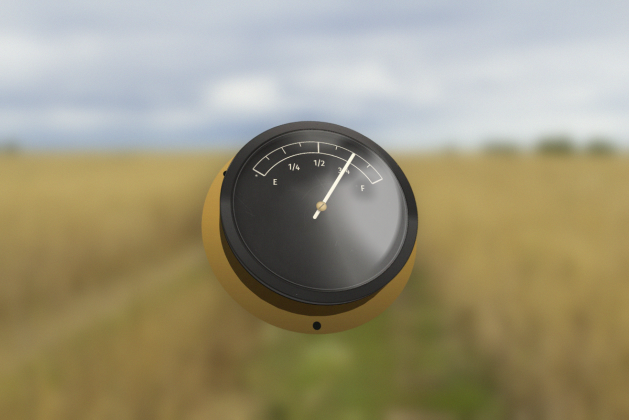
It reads {"value": 0.75}
